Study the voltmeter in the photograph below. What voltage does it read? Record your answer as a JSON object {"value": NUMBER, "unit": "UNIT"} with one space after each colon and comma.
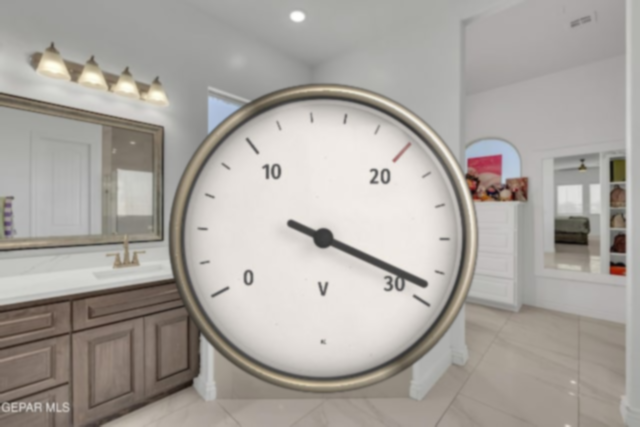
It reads {"value": 29, "unit": "V"}
